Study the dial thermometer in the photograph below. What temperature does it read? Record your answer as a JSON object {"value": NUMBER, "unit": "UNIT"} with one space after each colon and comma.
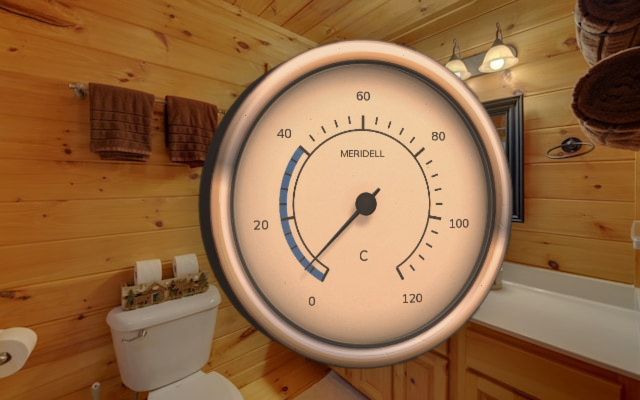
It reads {"value": 6, "unit": "°C"}
